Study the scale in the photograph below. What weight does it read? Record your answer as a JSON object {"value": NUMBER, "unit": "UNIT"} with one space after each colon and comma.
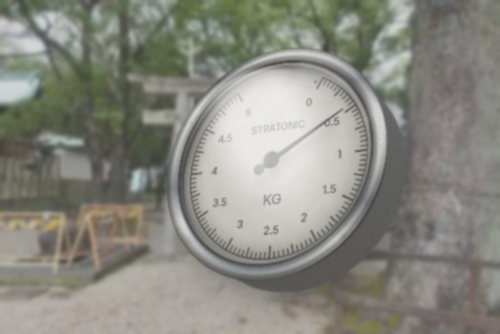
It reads {"value": 0.5, "unit": "kg"}
